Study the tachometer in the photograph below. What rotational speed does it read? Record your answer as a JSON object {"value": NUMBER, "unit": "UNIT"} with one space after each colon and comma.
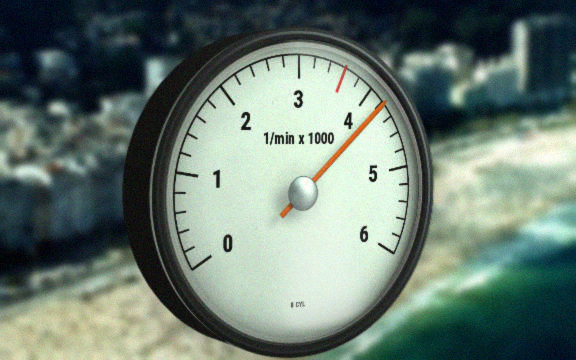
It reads {"value": 4200, "unit": "rpm"}
